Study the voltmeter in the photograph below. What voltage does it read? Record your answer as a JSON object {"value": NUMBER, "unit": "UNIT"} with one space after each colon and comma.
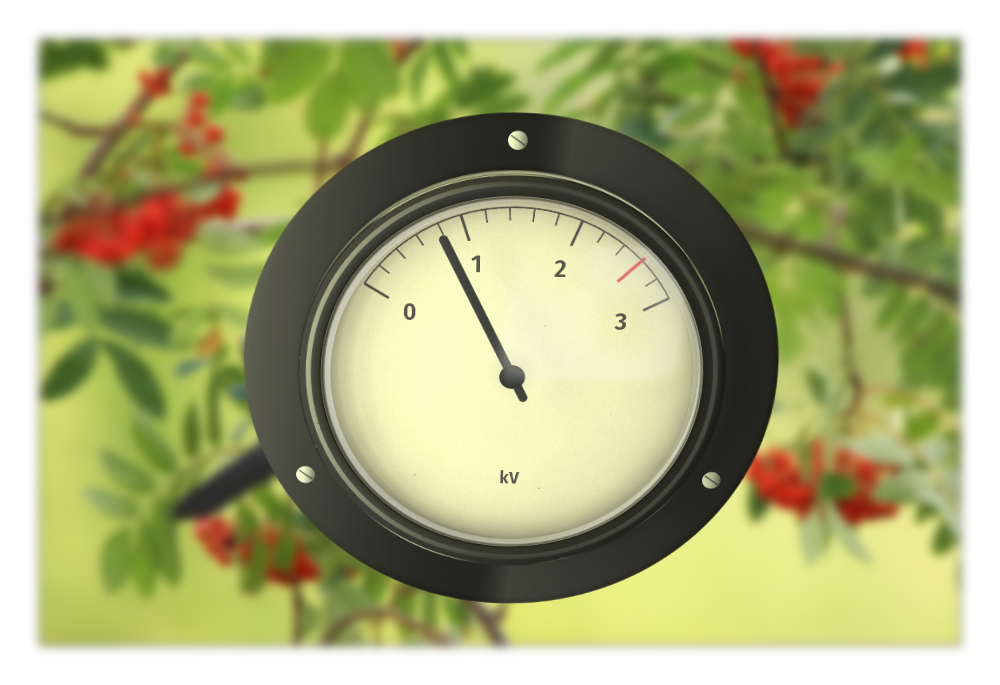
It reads {"value": 0.8, "unit": "kV"}
